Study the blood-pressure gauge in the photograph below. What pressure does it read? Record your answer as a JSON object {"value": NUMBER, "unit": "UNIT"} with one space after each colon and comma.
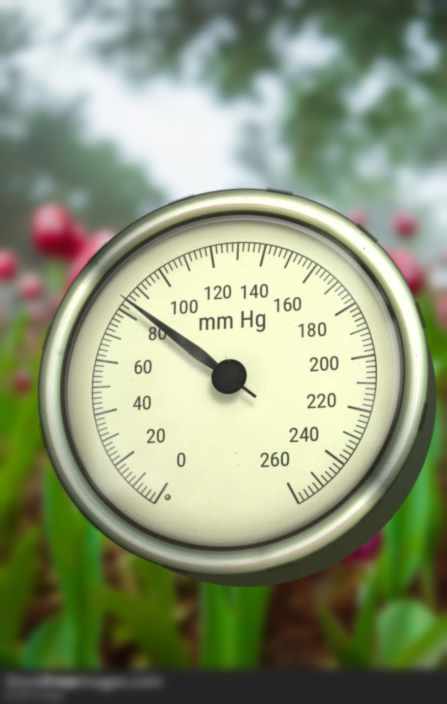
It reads {"value": 84, "unit": "mmHg"}
